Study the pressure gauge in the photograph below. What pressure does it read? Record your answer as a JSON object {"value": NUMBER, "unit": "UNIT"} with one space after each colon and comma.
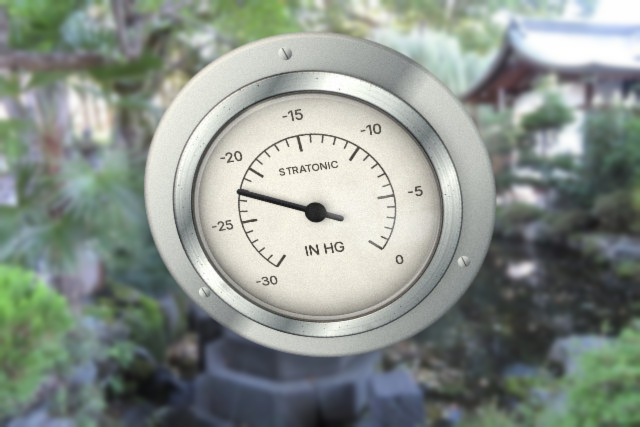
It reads {"value": -22, "unit": "inHg"}
